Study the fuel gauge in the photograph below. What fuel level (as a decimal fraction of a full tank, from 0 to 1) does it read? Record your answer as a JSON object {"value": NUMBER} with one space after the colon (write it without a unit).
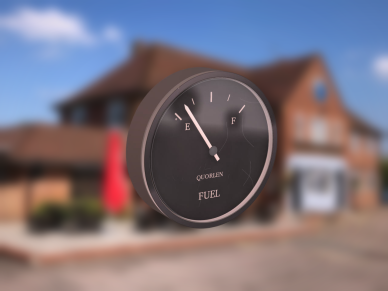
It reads {"value": 0.125}
